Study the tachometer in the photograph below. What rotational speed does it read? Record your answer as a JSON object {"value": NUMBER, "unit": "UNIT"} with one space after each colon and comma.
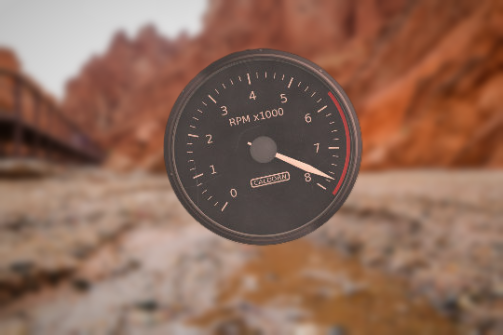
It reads {"value": 7700, "unit": "rpm"}
